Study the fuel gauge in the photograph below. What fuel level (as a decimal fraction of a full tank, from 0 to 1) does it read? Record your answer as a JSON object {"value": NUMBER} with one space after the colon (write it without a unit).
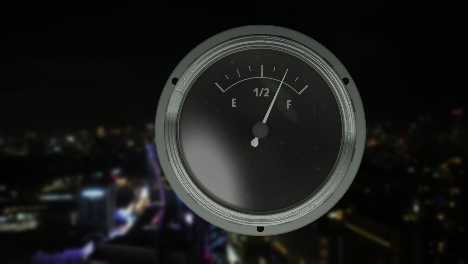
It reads {"value": 0.75}
